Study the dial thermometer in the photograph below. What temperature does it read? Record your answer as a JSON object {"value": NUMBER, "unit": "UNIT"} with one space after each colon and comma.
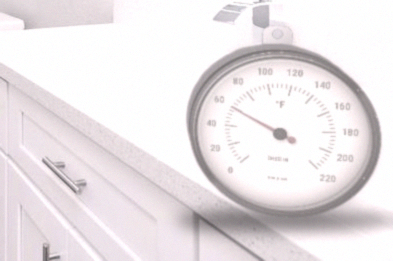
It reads {"value": 60, "unit": "°F"}
